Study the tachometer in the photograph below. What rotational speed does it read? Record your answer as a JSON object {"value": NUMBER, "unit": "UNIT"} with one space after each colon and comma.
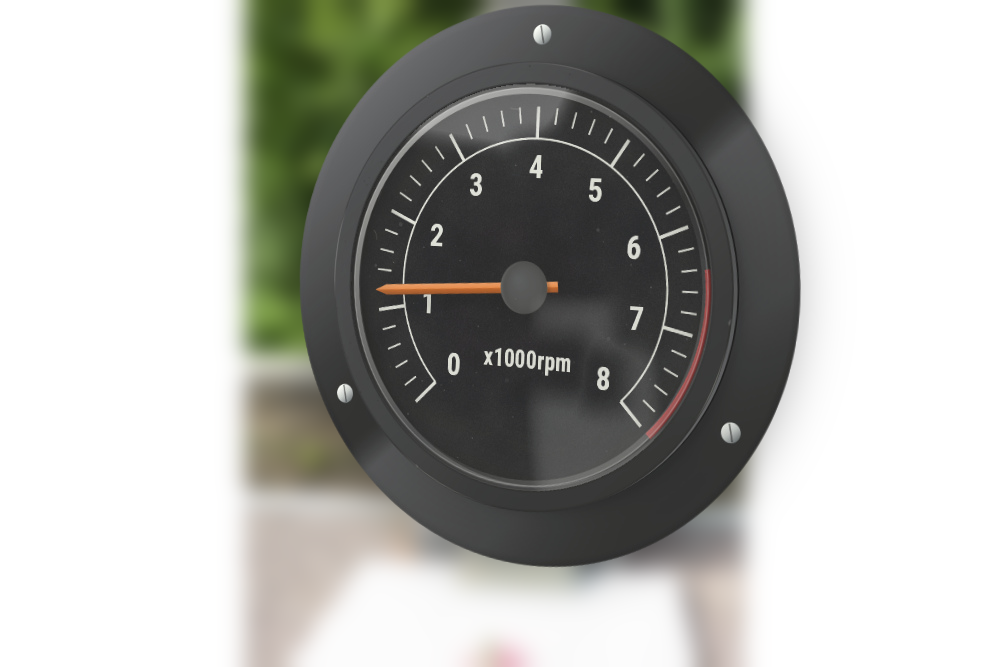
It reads {"value": 1200, "unit": "rpm"}
